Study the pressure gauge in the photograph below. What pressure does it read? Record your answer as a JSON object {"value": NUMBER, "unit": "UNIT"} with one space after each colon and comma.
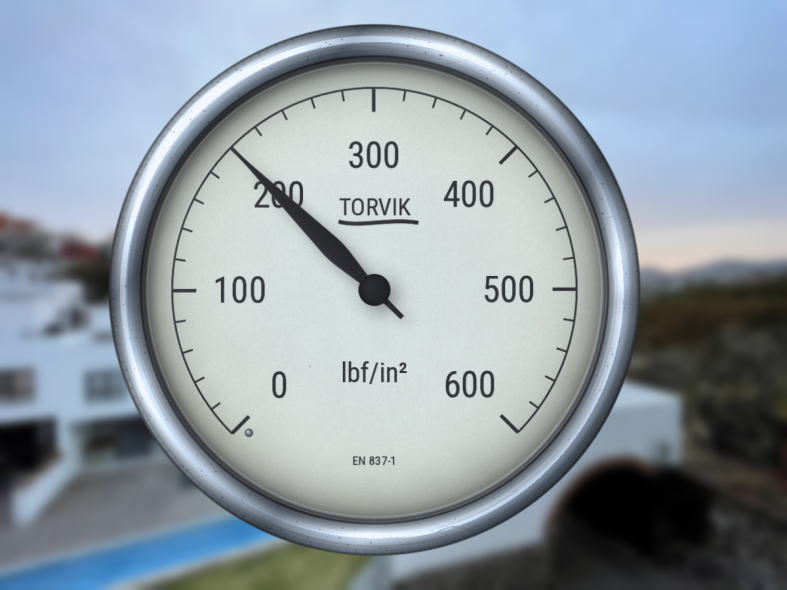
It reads {"value": 200, "unit": "psi"}
